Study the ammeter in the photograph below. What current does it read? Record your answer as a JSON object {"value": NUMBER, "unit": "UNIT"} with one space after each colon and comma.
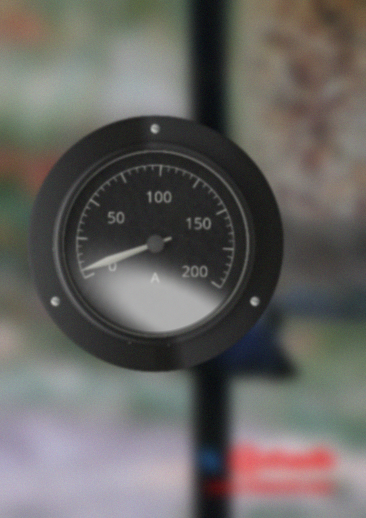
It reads {"value": 5, "unit": "A"}
